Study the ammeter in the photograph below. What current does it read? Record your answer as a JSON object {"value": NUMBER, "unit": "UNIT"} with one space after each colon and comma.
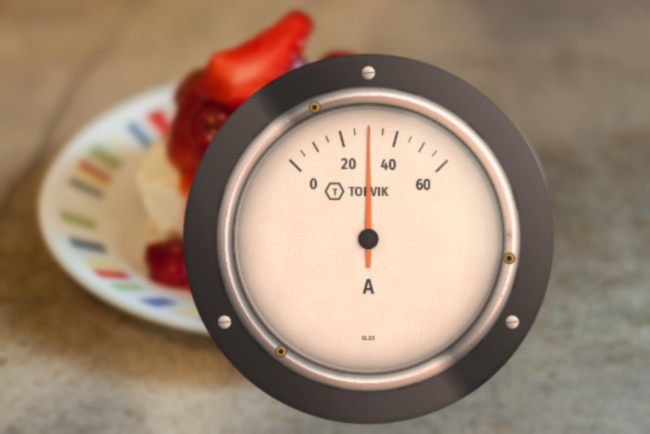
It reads {"value": 30, "unit": "A"}
